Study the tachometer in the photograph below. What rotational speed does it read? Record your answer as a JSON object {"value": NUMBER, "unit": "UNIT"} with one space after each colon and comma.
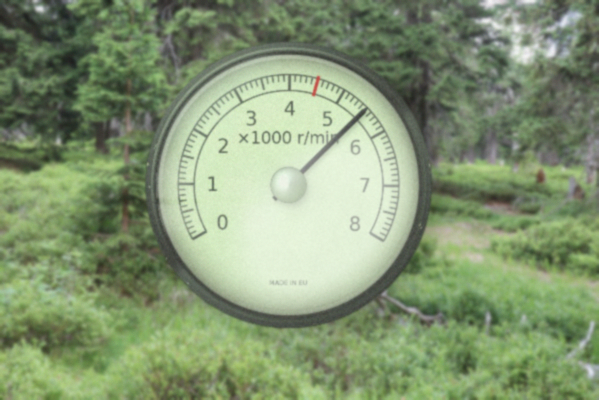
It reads {"value": 5500, "unit": "rpm"}
